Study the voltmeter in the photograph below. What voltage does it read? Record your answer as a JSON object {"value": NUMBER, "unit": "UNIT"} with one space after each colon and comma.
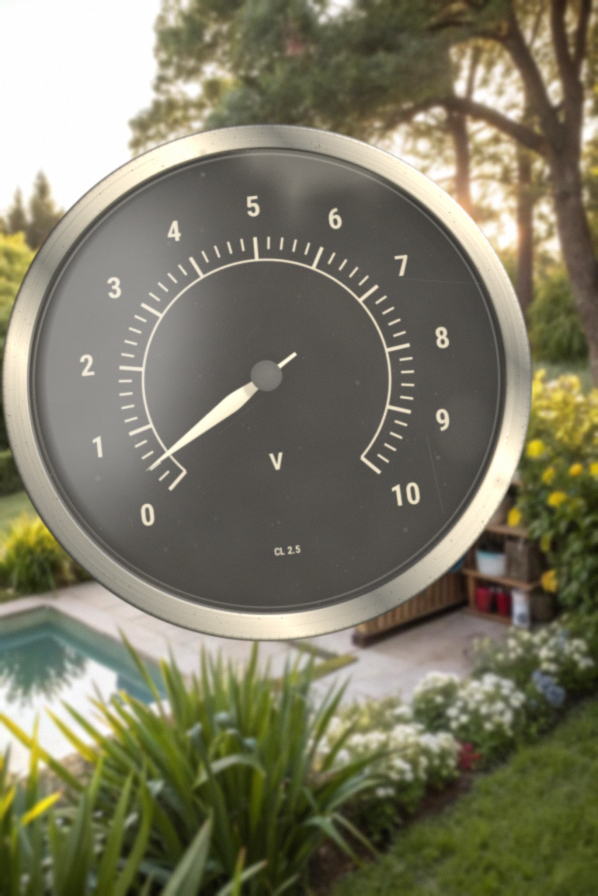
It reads {"value": 0.4, "unit": "V"}
